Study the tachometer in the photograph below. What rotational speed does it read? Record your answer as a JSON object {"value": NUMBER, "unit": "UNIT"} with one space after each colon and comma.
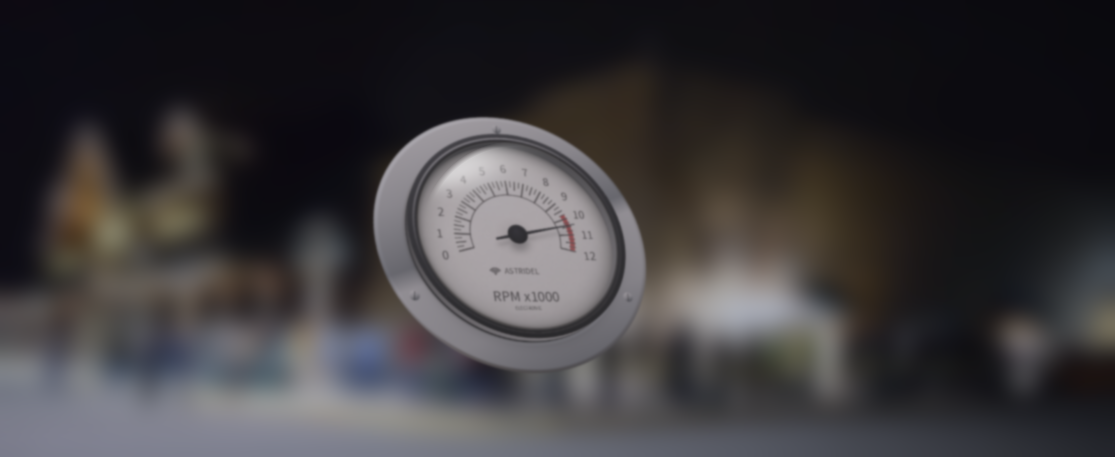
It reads {"value": 10500, "unit": "rpm"}
